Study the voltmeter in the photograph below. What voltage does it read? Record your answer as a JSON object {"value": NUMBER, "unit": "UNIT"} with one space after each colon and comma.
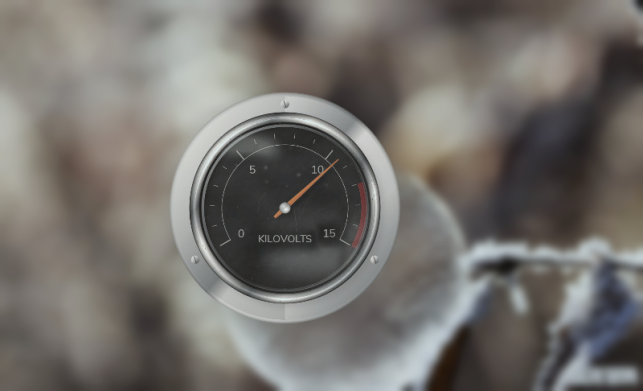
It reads {"value": 10.5, "unit": "kV"}
